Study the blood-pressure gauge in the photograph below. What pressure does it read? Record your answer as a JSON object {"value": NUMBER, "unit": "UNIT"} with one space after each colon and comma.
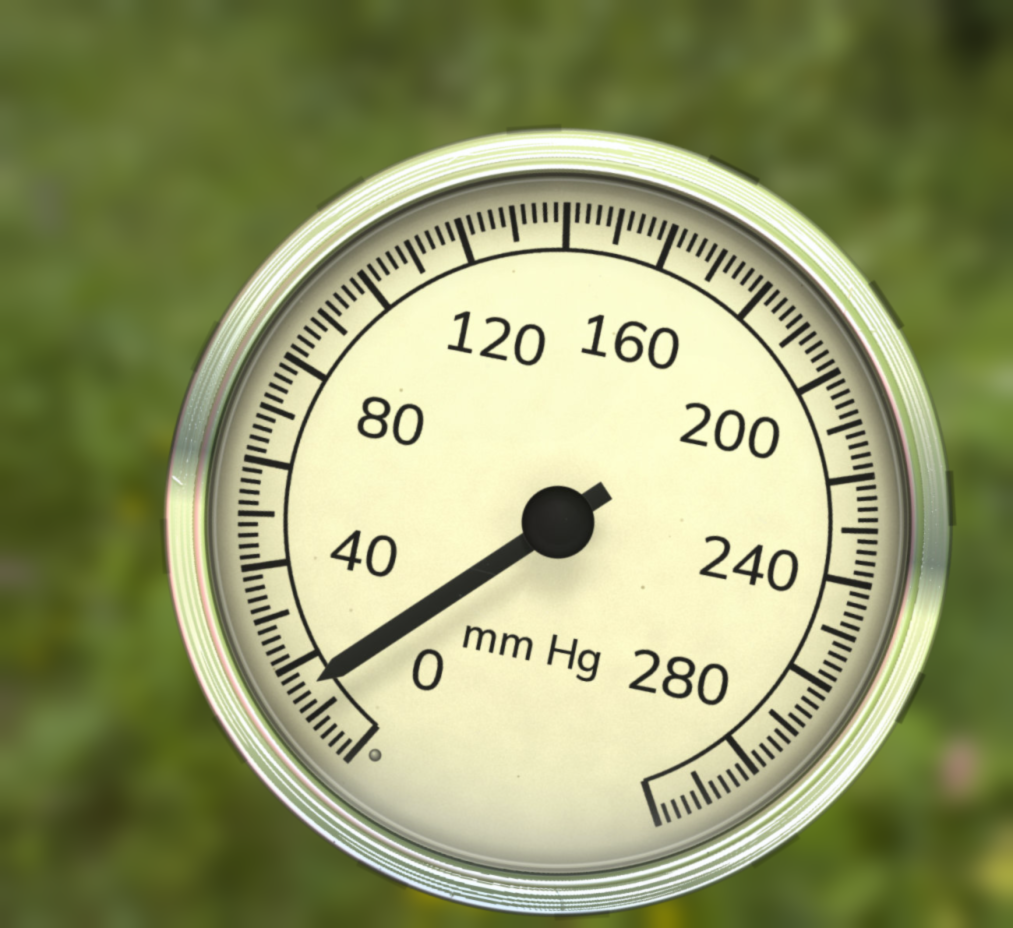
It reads {"value": 15, "unit": "mmHg"}
